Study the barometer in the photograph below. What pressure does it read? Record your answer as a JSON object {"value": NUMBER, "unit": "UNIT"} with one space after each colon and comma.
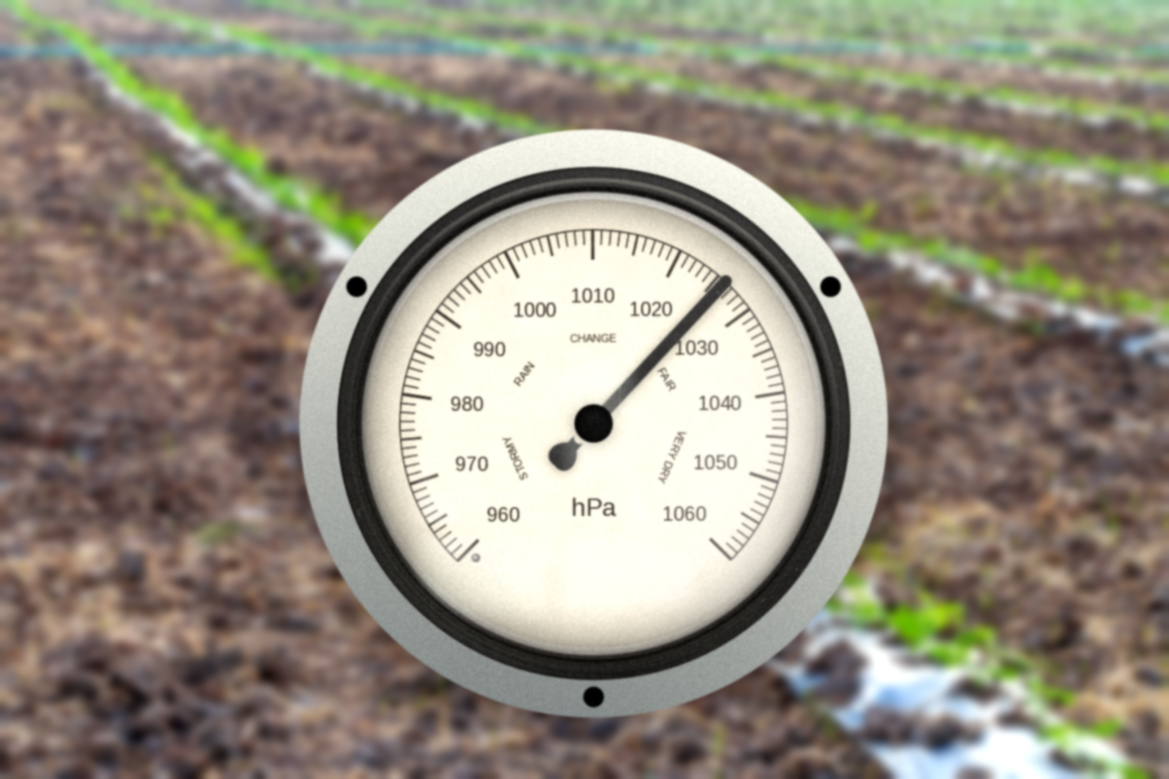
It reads {"value": 1026, "unit": "hPa"}
